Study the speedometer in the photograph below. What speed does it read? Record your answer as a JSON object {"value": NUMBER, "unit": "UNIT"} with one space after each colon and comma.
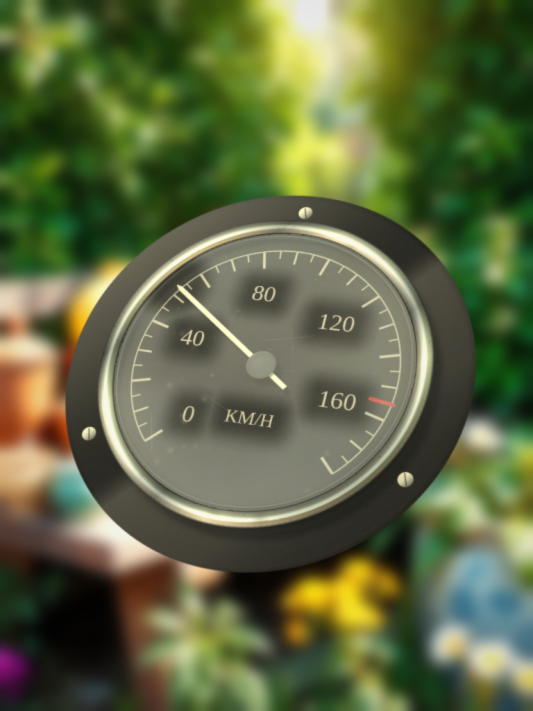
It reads {"value": 52.5, "unit": "km/h"}
